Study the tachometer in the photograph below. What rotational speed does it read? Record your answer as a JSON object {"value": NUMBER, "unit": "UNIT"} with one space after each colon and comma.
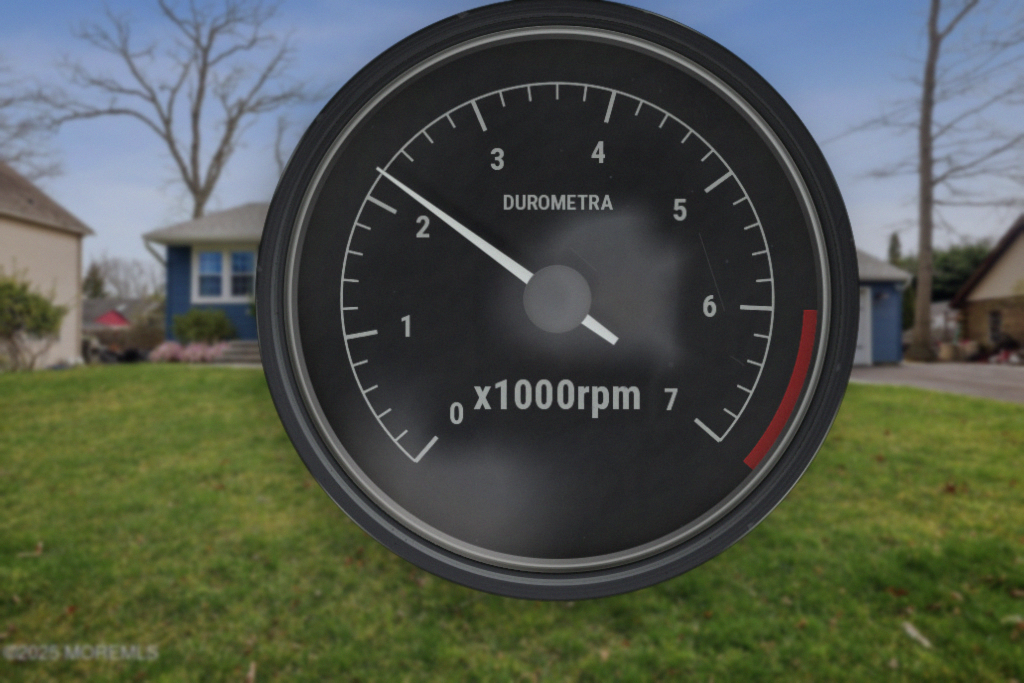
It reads {"value": 2200, "unit": "rpm"}
